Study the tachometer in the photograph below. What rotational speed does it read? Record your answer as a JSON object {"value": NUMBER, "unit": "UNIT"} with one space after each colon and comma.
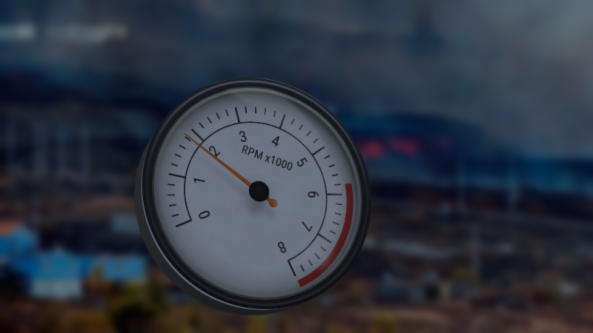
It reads {"value": 1800, "unit": "rpm"}
